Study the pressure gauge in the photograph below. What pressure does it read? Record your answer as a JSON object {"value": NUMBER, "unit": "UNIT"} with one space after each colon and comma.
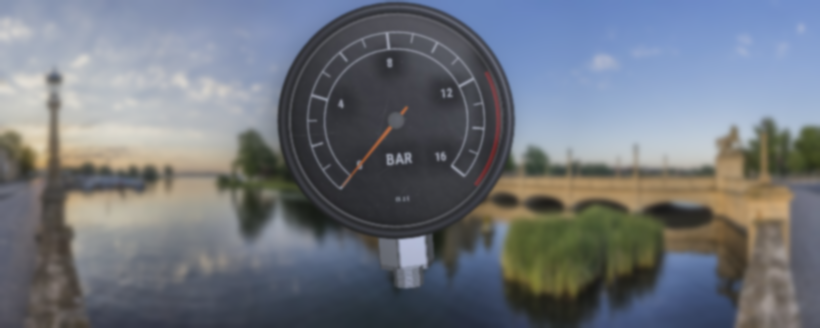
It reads {"value": 0, "unit": "bar"}
